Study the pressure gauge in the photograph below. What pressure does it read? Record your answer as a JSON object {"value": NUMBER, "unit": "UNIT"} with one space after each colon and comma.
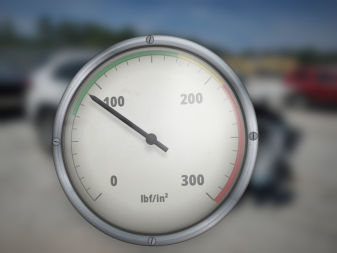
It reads {"value": 90, "unit": "psi"}
